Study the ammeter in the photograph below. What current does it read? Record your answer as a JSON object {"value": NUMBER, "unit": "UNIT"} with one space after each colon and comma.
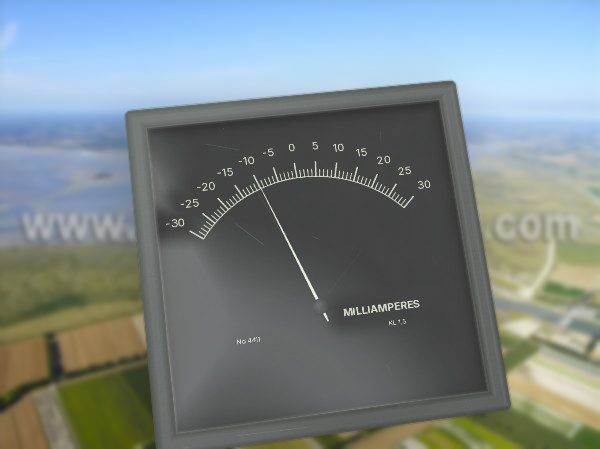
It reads {"value": -10, "unit": "mA"}
